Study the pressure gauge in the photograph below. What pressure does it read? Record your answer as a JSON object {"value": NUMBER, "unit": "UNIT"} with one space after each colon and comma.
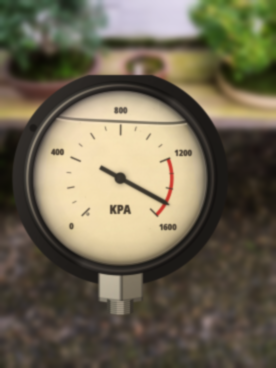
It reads {"value": 1500, "unit": "kPa"}
